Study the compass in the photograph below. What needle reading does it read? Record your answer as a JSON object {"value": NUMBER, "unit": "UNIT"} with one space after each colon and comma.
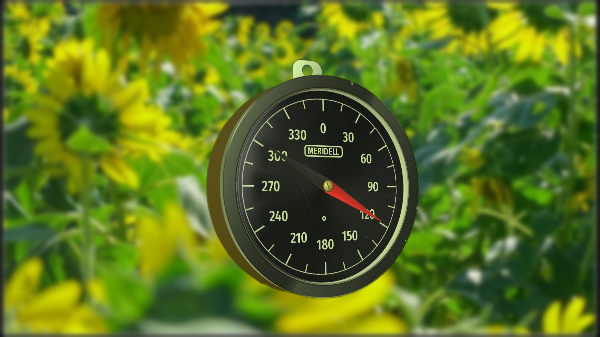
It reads {"value": 120, "unit": "°"}
